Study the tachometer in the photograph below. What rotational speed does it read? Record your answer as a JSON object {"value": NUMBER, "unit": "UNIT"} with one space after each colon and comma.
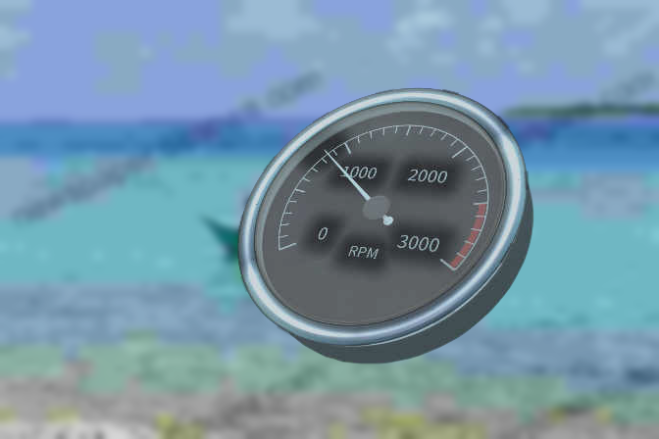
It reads {"value": 850, "unit": "rpm"}
